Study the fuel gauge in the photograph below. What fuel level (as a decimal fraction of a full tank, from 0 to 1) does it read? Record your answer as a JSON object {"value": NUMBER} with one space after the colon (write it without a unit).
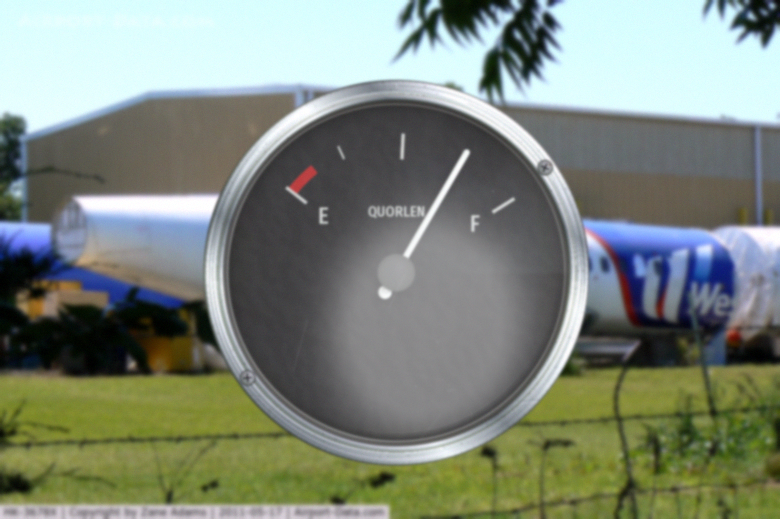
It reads {"value": 0.75}
